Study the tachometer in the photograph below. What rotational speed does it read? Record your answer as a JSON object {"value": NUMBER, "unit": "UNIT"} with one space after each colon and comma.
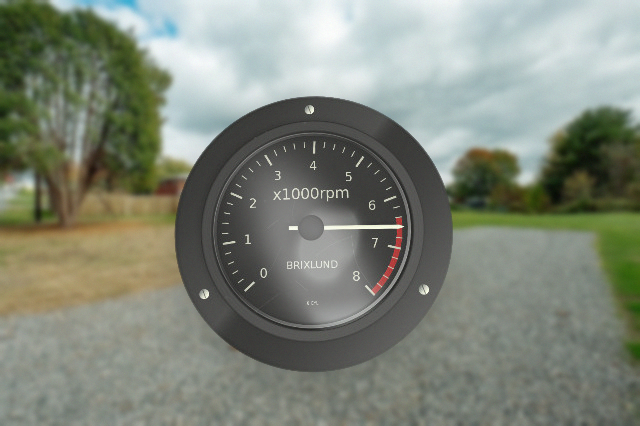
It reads {"value": 6600, "unit": "rpm"}
